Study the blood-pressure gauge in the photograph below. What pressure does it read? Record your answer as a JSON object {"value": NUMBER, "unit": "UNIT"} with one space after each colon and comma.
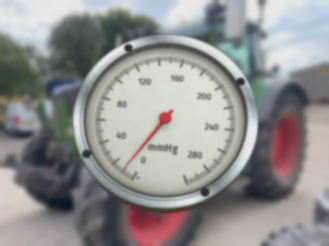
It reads {"value": 10, "unit": "mmHg"}
